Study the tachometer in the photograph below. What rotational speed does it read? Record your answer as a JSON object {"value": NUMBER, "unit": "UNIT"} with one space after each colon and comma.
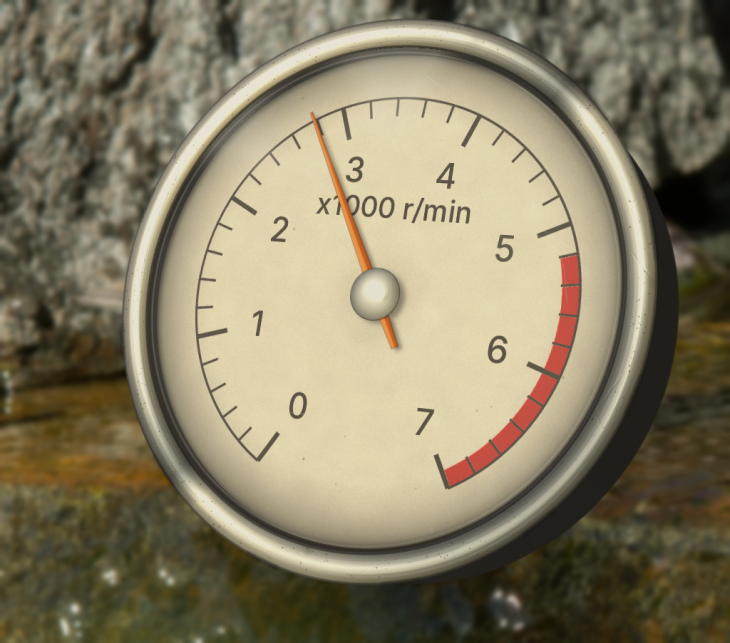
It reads {"value": 2800, "unit": "rpm"}
